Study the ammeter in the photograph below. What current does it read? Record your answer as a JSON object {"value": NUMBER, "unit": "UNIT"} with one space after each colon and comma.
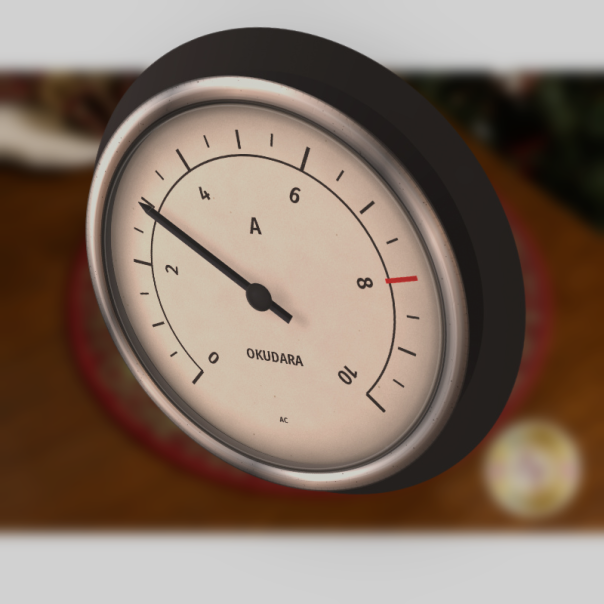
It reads {"value": 3, "unit": "A"}
